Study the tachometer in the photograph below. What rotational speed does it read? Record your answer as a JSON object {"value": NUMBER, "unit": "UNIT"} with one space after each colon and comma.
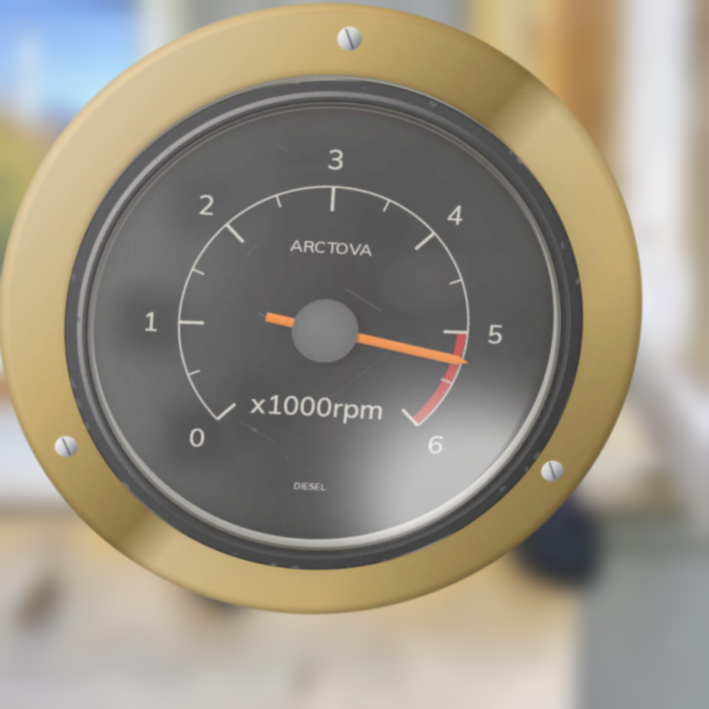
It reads {"value": 5250, "unit": "rpm"}
